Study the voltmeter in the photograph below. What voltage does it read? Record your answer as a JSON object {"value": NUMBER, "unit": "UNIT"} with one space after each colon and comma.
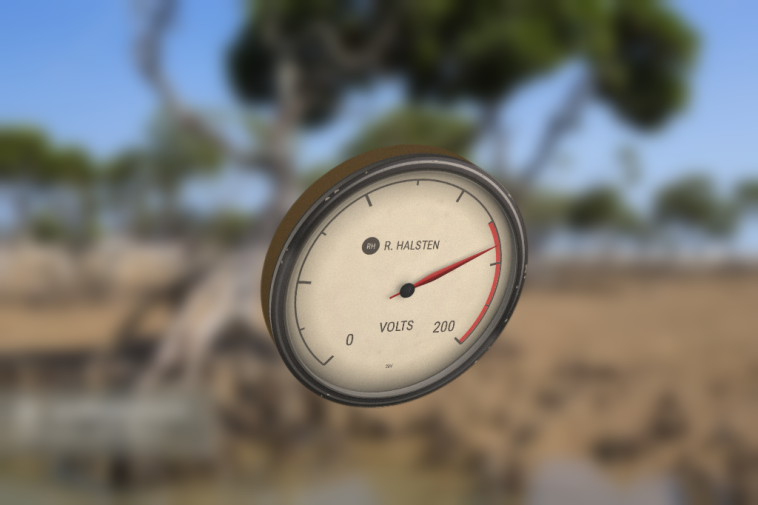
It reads {"value": 150, "unit": "V"}
